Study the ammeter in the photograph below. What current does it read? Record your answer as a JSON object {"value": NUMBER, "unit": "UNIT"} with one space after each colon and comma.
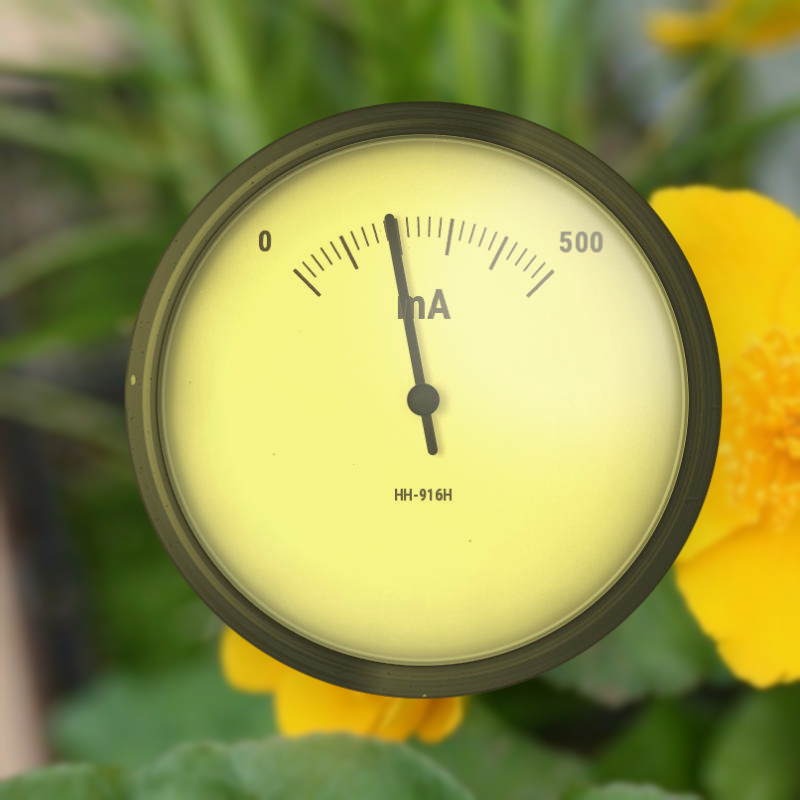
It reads {"value": 190, "unit": "mA"}
